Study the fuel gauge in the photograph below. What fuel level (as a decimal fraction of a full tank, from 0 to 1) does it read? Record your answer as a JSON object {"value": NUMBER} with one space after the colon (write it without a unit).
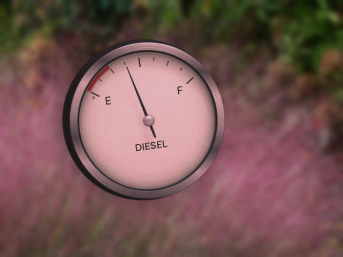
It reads {"value": 0.375}
